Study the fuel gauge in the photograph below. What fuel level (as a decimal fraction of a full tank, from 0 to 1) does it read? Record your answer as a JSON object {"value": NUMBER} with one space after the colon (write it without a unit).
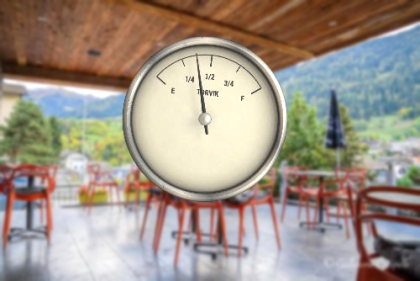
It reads {"value": 0.375}
